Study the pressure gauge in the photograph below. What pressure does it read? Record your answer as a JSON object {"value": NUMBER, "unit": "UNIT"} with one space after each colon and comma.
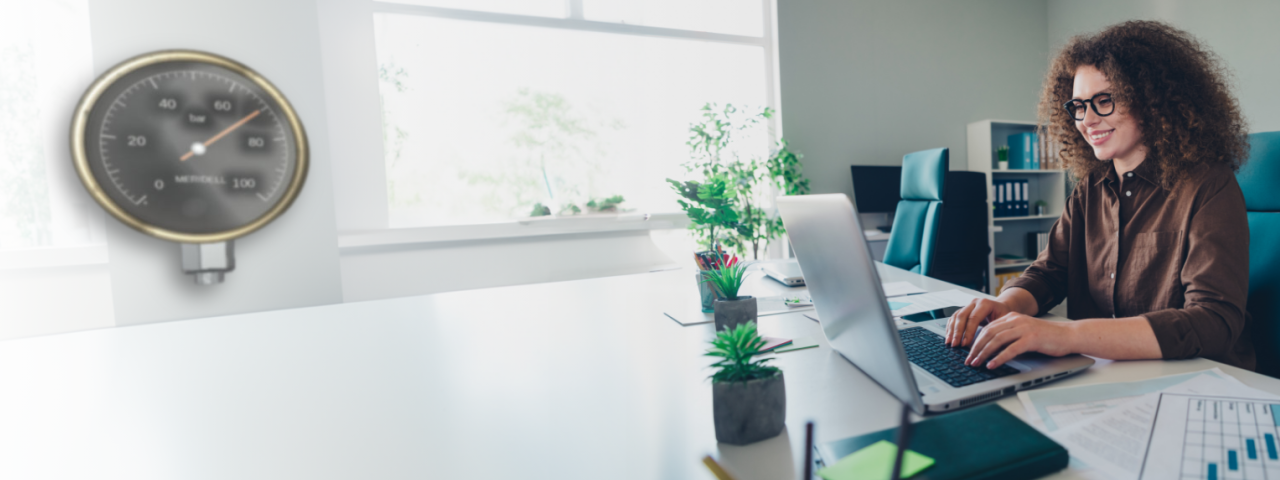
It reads {"value": 70, "unit": "bar"}
